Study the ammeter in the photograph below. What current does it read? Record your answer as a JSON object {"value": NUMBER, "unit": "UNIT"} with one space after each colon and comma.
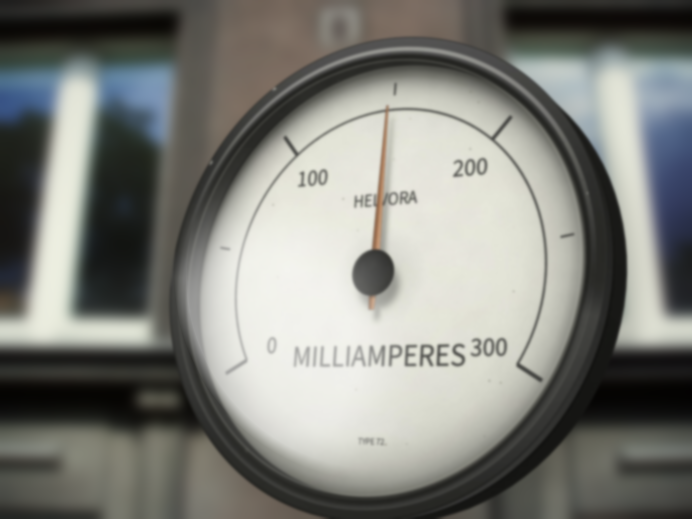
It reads {"value": 150, "unit": "mA"}
